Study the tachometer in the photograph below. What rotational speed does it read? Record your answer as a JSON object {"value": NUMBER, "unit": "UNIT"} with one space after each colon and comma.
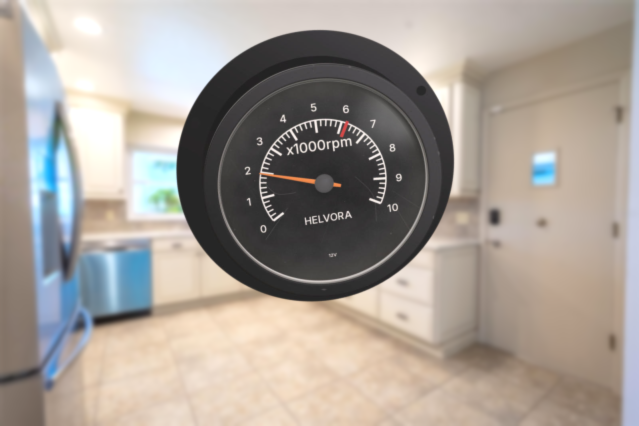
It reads {"value": 2000, "unit": "rpm"}
